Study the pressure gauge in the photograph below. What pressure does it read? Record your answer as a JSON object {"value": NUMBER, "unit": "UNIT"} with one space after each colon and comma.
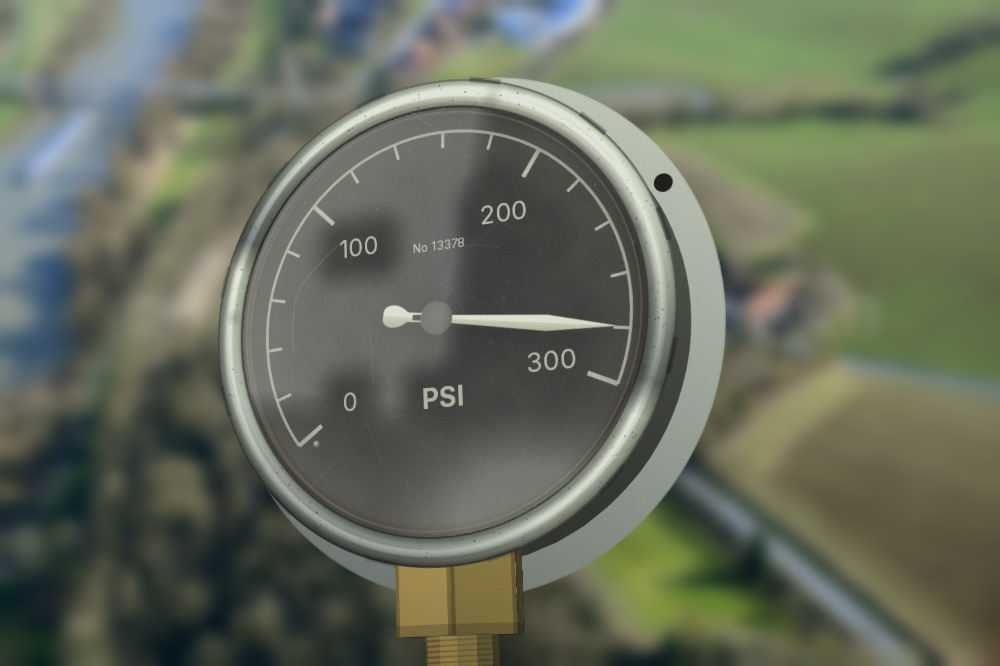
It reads {"value": 280, "unit": "psi"}
